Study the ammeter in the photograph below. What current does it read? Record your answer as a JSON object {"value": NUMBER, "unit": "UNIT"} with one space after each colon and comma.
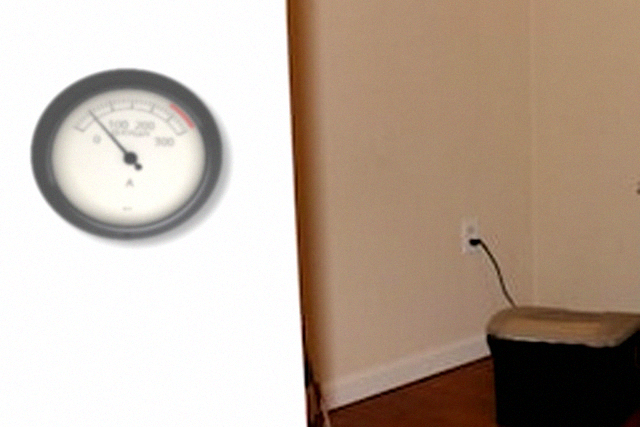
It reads {"value": 50, "unit": "A"}
